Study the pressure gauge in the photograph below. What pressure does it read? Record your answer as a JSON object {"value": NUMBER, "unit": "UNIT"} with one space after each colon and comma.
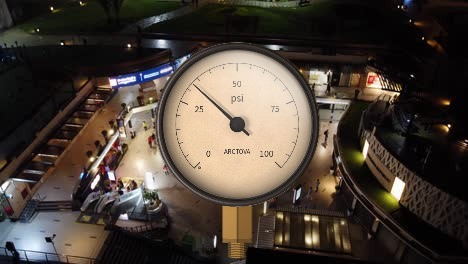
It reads {"value": 32.5, "unit": "psi"}
